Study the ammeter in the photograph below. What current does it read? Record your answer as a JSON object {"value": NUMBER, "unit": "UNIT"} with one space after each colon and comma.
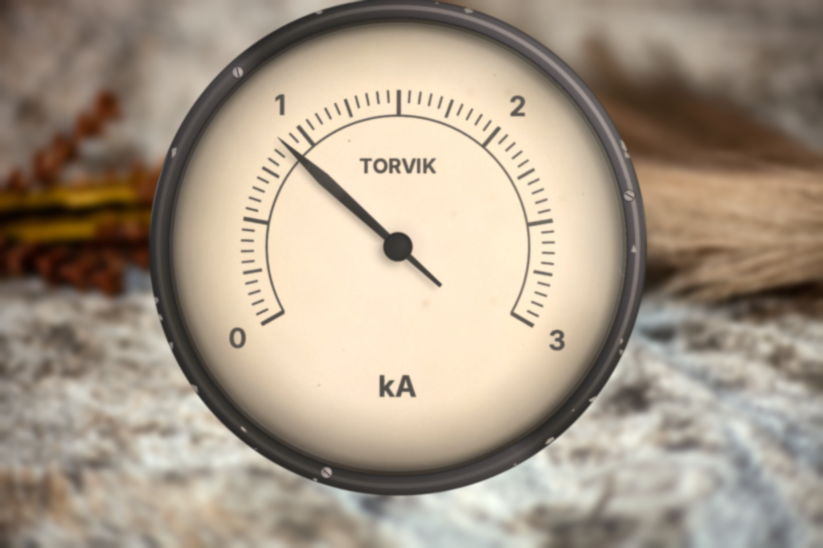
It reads {"value": 0.9, "unit": "kA"}
